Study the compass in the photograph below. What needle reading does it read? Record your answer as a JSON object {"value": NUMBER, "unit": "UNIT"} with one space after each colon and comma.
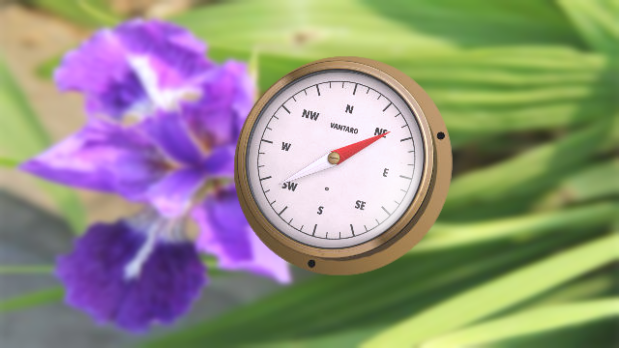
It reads {"value": 50, "unit": "°"}
